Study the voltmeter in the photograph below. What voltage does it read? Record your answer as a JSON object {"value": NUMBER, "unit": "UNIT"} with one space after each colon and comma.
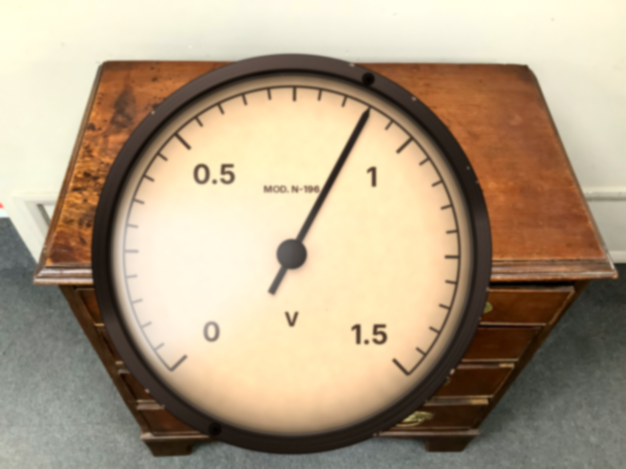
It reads {"value": 0.9, "unit": "V"}
